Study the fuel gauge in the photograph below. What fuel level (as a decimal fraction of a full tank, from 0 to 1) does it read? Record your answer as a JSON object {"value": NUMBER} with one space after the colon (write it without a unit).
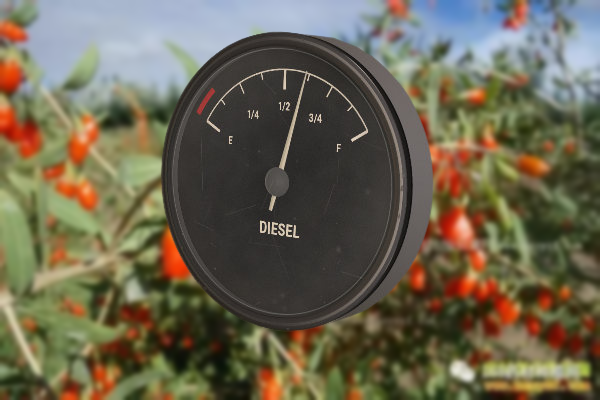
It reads {"value": 0.625}
